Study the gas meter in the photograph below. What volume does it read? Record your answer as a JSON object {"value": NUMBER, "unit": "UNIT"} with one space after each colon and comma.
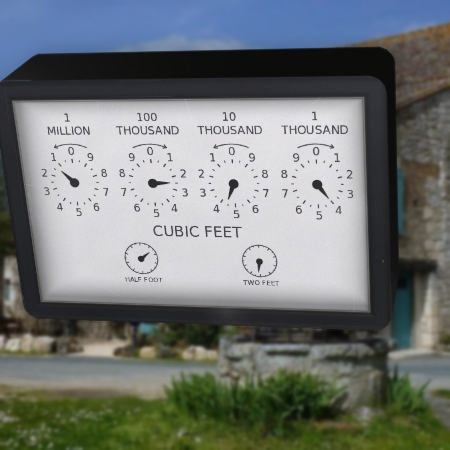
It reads {"value": 124400, "unit": "ft³"}
